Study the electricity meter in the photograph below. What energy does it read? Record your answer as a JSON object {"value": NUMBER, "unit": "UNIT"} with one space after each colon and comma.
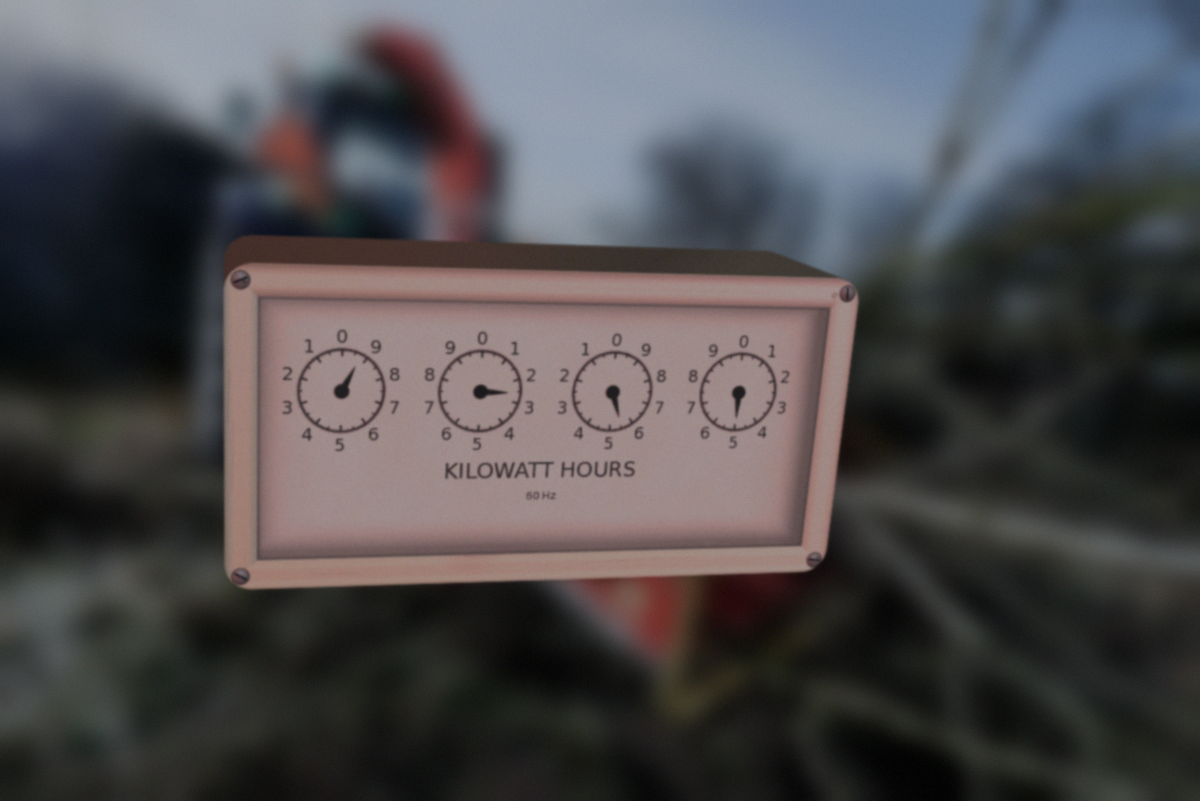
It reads {"value": 9255, "unit": "kWh"}
